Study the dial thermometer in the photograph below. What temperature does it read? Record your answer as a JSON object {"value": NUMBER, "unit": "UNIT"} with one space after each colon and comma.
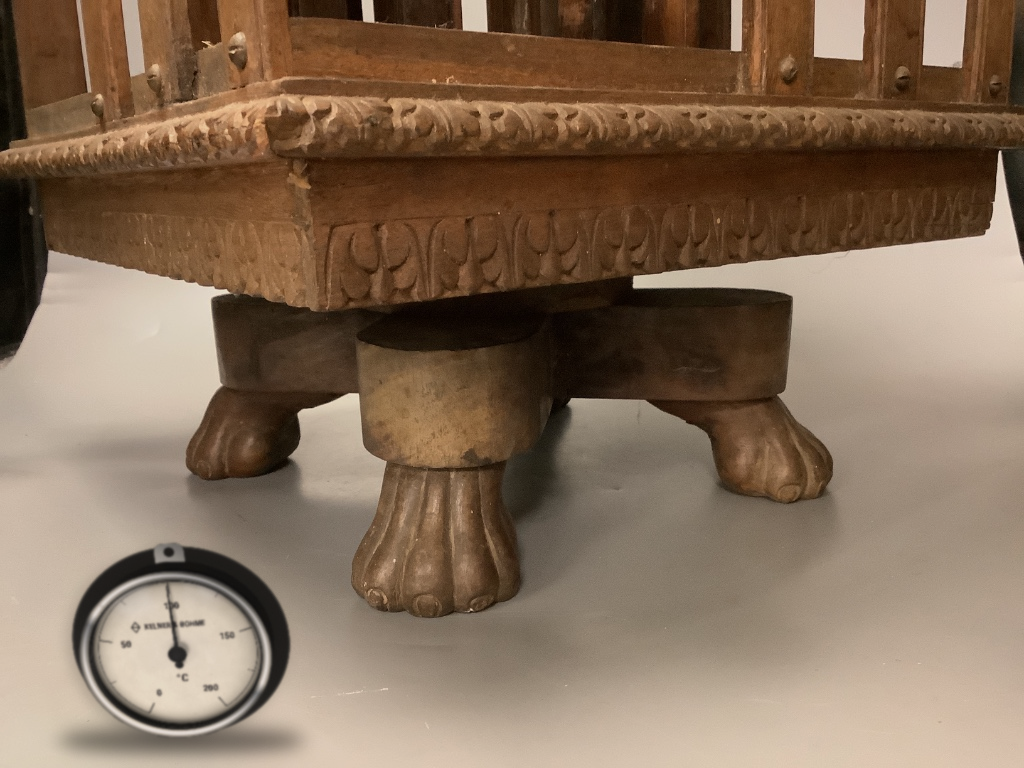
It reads {"value": 100, "unit": "°C"}
